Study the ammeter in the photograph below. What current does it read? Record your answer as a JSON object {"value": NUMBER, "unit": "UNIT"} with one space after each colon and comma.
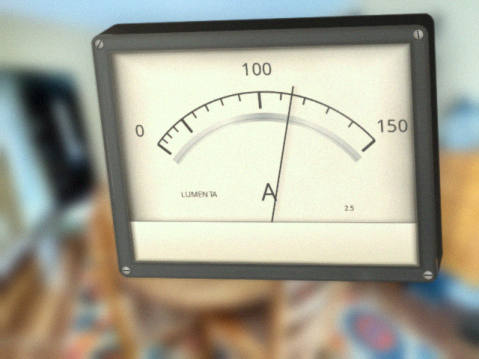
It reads {"value": 115, "unit": "A"}
